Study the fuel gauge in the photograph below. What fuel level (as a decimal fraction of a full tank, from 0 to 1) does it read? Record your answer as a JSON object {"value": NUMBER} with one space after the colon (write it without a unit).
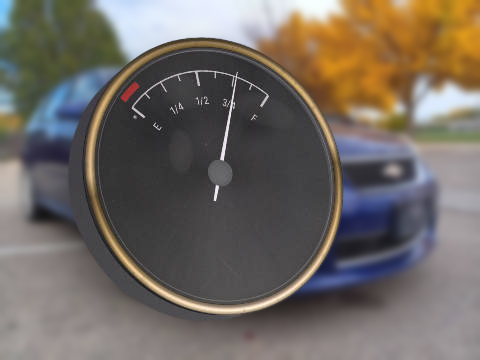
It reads {"value": 0.75}
